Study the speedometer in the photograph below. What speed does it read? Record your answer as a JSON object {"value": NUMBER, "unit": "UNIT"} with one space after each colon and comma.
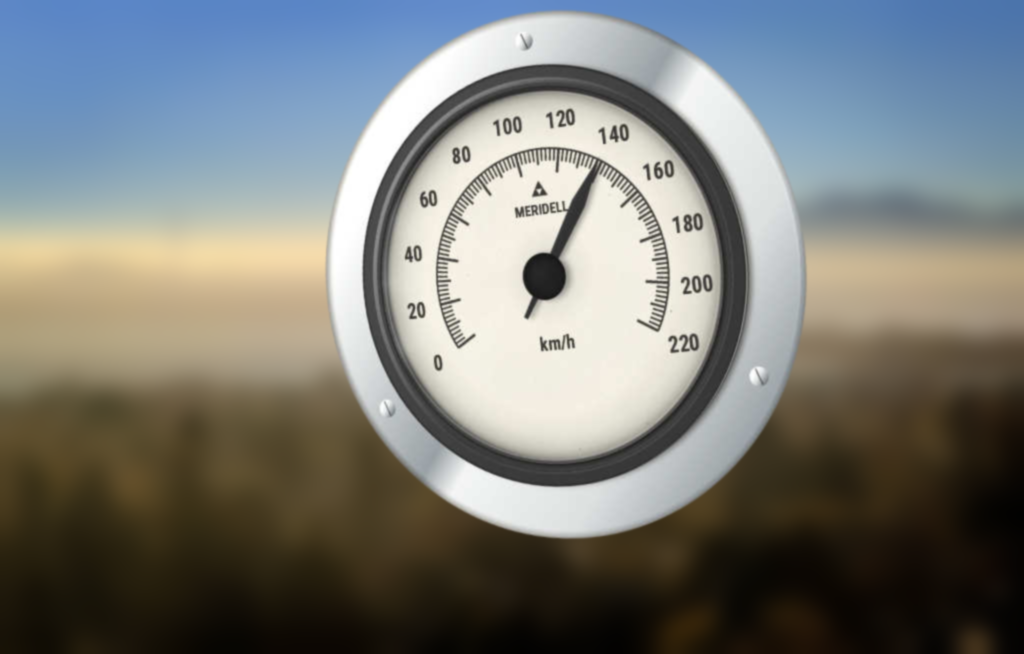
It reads {"value": 140, "unit": "km/h"}
